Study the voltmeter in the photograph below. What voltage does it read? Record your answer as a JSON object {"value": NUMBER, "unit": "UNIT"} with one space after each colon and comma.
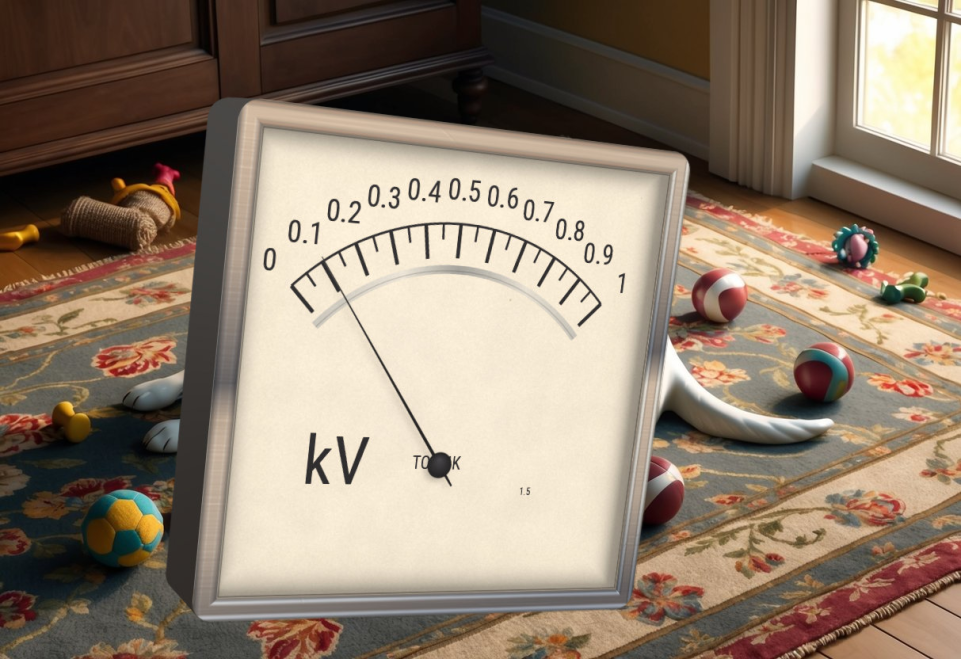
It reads {"value": 0.1, "unit": "kV"}
